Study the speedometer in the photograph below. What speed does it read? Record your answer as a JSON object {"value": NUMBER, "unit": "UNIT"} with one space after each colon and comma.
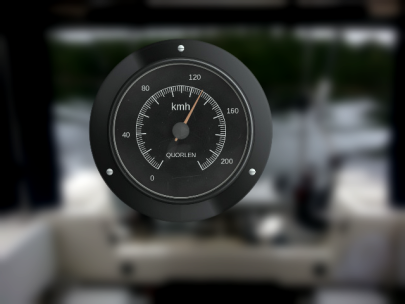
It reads {"value": 130, "unit": "km/h"}
